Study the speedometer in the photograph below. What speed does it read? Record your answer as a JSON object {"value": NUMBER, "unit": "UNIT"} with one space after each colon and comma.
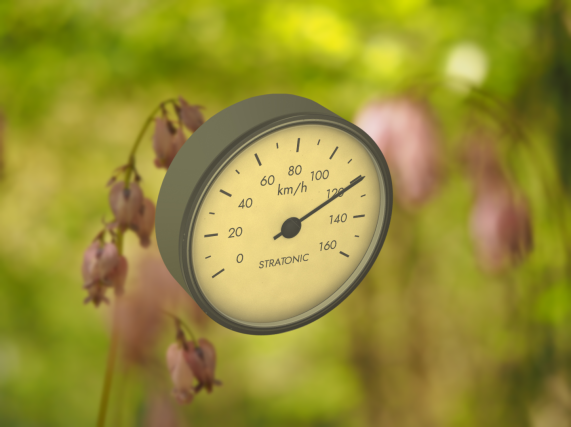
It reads {"value": 120, "unit": "km/h"}
